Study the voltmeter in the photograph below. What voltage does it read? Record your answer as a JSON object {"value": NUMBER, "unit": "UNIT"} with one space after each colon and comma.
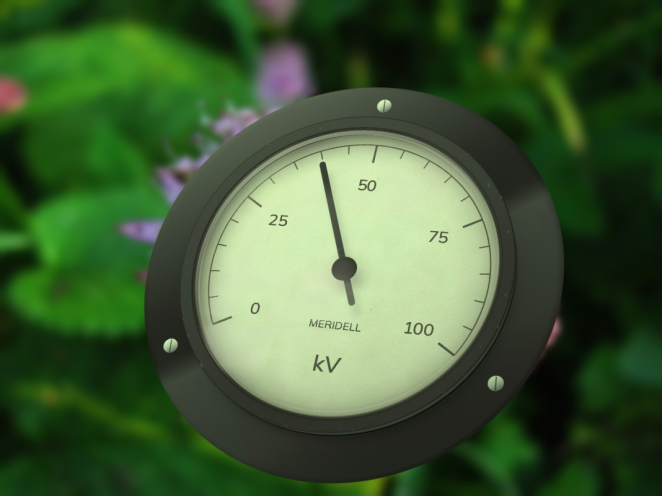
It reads {"value": 40, "unit": "kV"}
